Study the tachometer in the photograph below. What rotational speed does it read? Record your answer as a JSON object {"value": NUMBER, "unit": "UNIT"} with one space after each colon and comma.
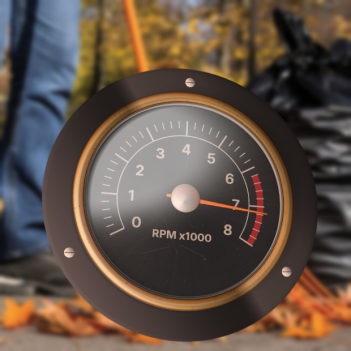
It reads {"value": 7200, "unit": "rpm"}
